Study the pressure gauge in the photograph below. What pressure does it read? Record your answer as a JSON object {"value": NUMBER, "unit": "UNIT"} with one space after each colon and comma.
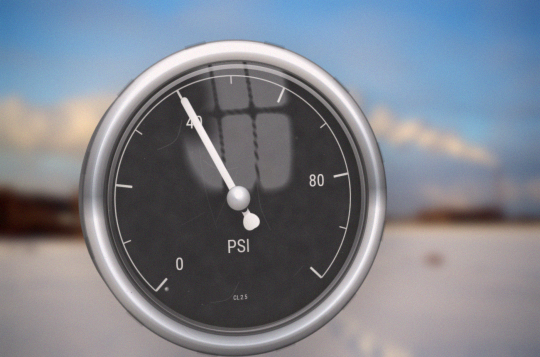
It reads {"value": 40, "unit": "psi"}
